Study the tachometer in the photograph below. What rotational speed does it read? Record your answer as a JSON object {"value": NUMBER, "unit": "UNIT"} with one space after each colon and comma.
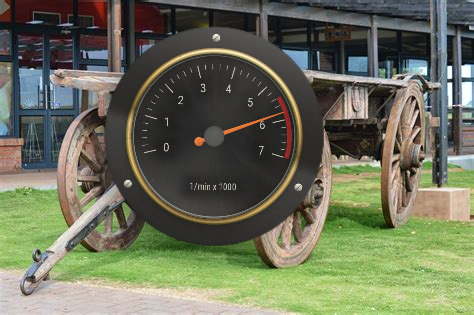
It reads {"value": 5800, "unit": "rpm"}
